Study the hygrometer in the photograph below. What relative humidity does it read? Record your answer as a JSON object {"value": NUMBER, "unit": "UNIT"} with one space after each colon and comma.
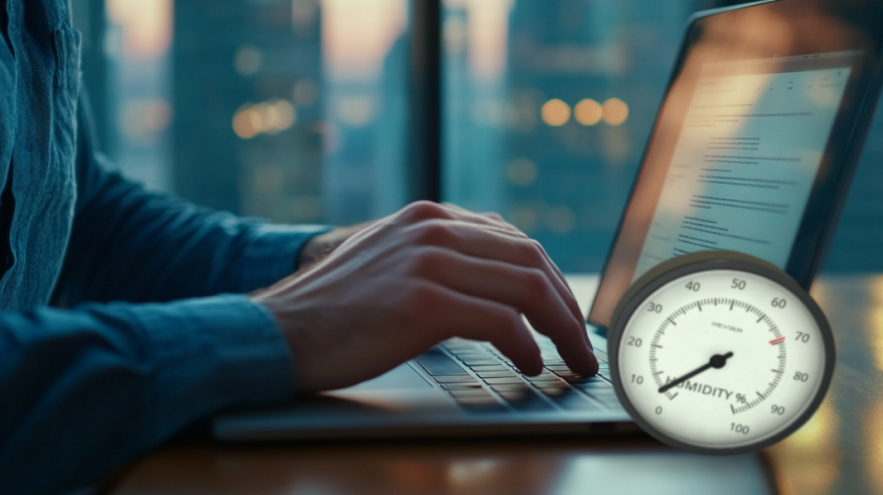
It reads {"value": 5, "unit": "%"}
